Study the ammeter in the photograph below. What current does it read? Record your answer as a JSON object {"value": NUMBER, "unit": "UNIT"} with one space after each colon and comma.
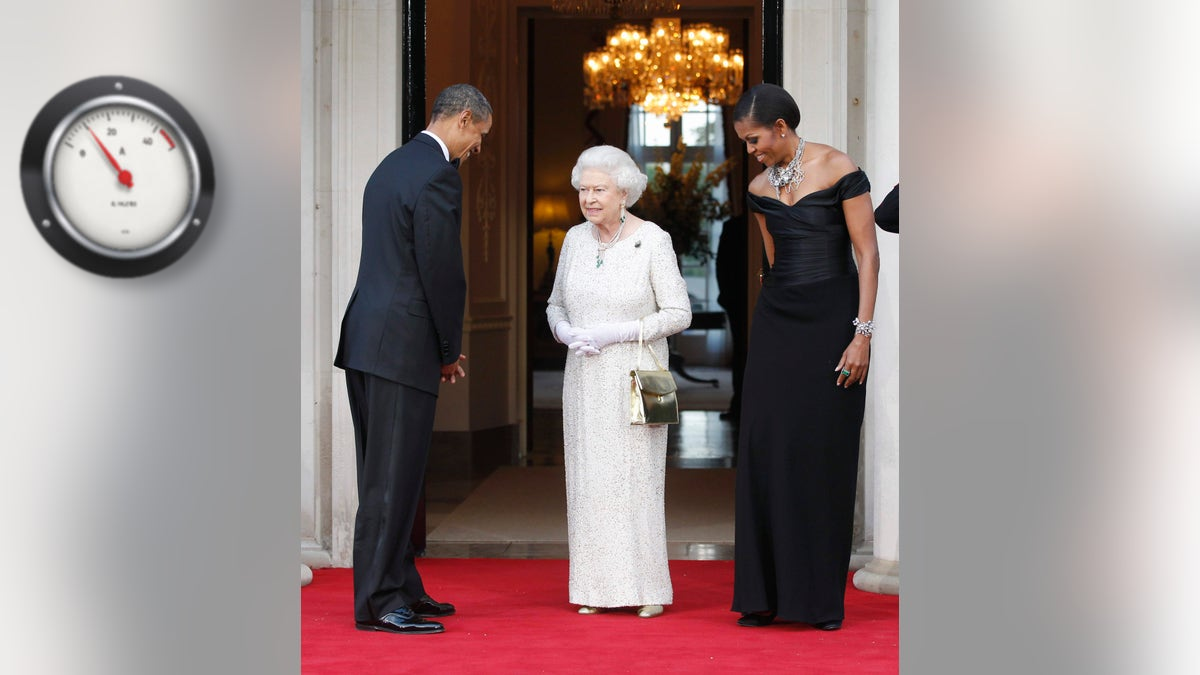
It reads {"value": 10, "unit": "A"}
